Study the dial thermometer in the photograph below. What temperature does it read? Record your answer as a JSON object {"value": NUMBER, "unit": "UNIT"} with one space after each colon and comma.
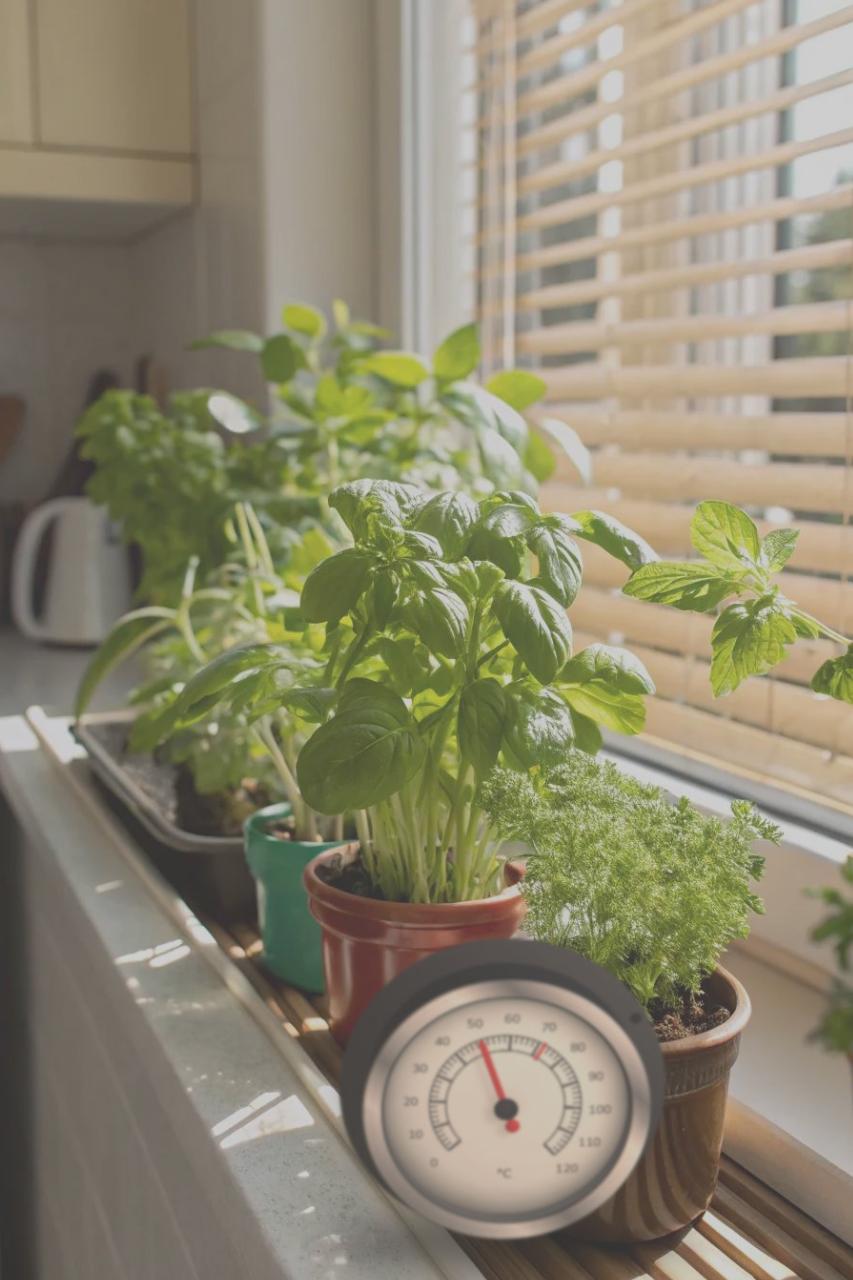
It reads {"value": 50, "unit": "°C"}
